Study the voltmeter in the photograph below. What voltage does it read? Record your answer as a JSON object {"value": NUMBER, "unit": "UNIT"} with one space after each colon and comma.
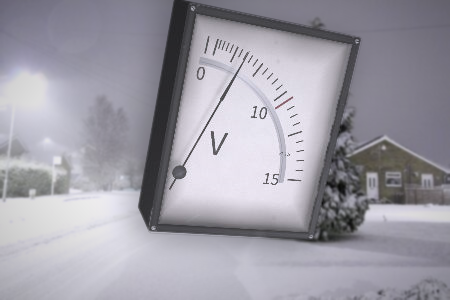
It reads {"value": 6, "unit": "V"}
